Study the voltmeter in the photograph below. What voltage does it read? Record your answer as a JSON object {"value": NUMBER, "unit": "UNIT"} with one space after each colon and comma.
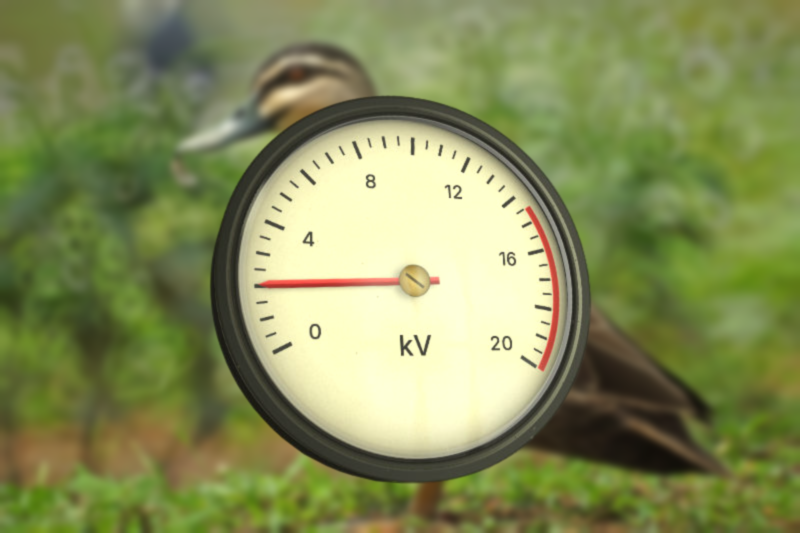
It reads {"value": 2, "unit": "kV"}
